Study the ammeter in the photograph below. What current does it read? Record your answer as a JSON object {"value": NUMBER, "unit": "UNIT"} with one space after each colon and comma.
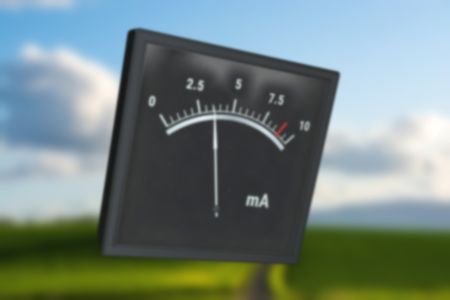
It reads {"value": 3.5, "unit": "mA"}
